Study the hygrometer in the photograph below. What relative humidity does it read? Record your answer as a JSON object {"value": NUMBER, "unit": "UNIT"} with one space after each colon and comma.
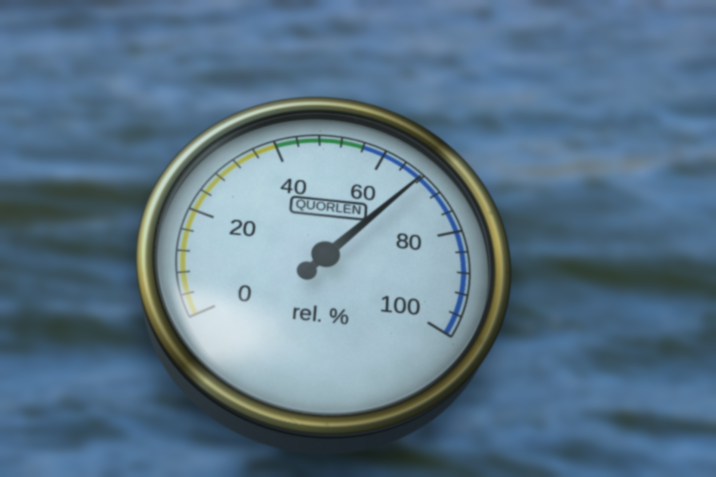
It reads {"value": 68, "unit": "%"}
